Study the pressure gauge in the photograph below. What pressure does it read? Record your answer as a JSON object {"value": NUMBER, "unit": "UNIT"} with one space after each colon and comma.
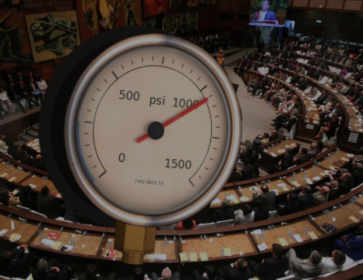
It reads {"value": 1050, "unit": "psi"}
